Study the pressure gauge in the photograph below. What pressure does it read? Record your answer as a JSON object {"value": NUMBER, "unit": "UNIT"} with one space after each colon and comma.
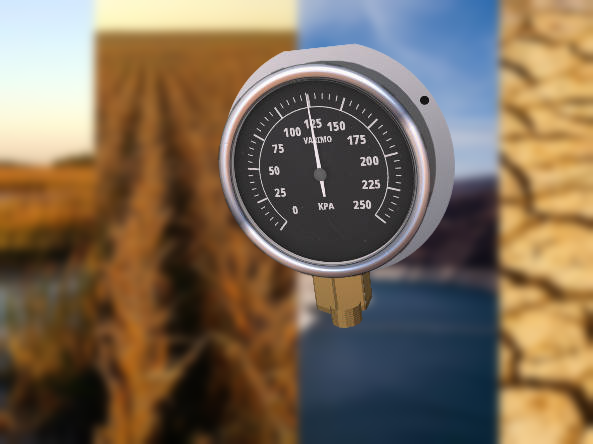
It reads {"value": 125, "unit": "kPa"}
